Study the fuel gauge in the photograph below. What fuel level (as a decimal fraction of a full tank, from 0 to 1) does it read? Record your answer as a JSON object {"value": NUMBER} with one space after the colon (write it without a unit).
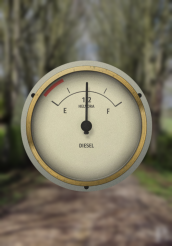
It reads {"value": 0.5}
